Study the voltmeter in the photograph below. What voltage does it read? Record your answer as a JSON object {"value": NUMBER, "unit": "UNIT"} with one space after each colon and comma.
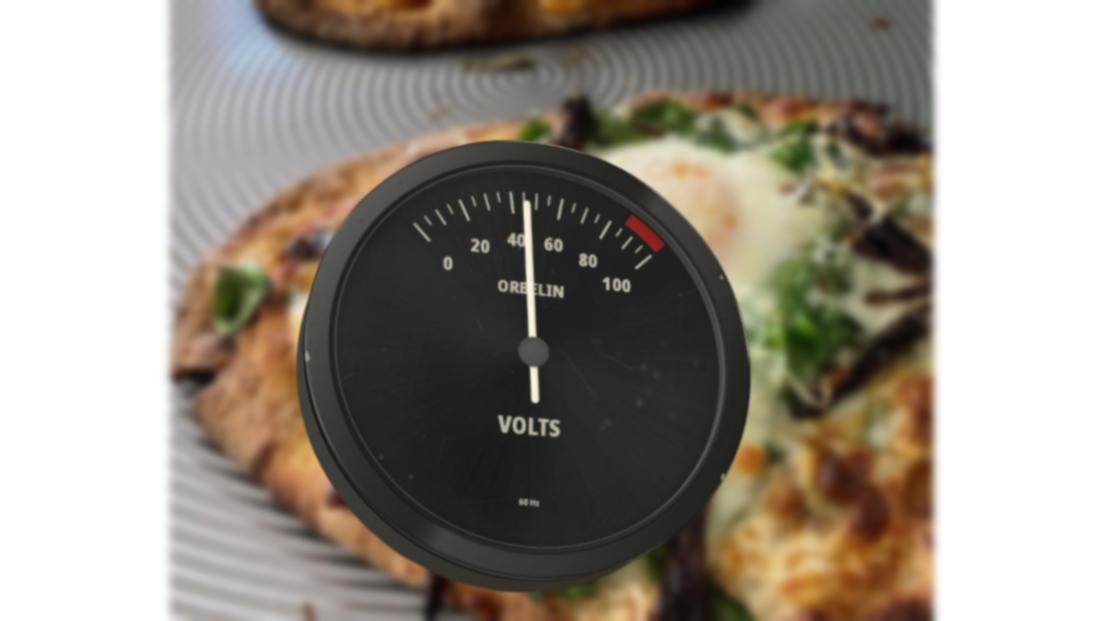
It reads {"value": 45, "unit": "V"}
